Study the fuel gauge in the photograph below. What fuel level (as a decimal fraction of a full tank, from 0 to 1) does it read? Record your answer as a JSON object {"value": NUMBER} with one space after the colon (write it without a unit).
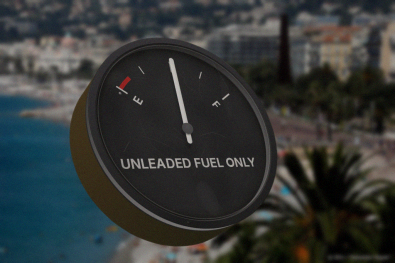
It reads {"value": 0.5}
